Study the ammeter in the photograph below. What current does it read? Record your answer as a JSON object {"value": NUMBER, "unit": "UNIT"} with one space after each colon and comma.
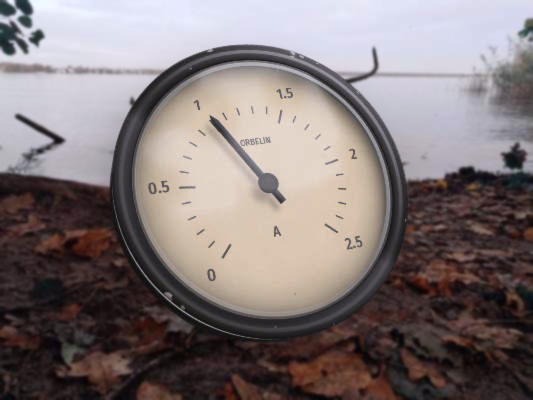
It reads {"value": 1, "unit": "A"}
